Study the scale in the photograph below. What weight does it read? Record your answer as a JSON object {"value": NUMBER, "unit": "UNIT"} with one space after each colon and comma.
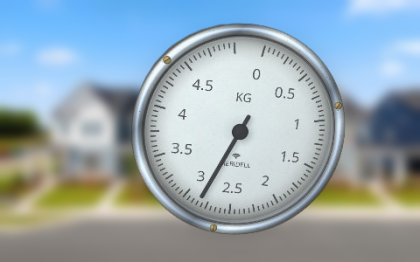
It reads {"value": 2.85, "unit": "kg"}
